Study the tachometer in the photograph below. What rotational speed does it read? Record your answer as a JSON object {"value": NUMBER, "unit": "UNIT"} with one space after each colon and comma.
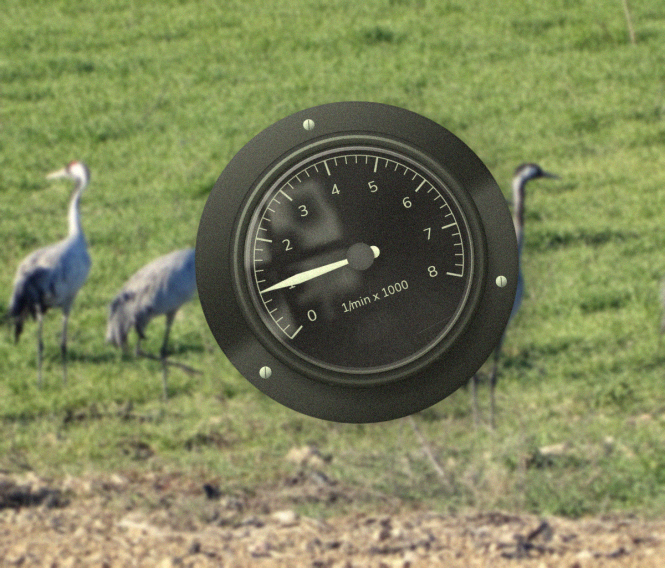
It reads {"value": 1000, "unit": "rpm"}
